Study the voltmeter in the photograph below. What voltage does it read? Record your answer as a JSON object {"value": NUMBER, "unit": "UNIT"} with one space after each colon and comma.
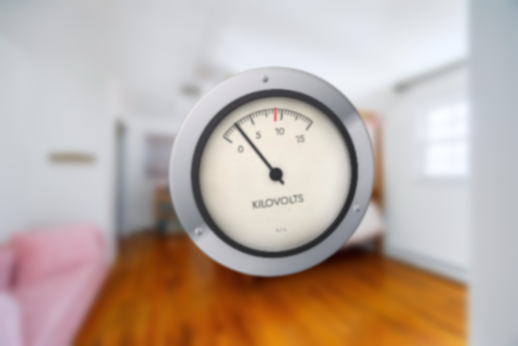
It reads {"value": 2.5, "unit": "kV"}
